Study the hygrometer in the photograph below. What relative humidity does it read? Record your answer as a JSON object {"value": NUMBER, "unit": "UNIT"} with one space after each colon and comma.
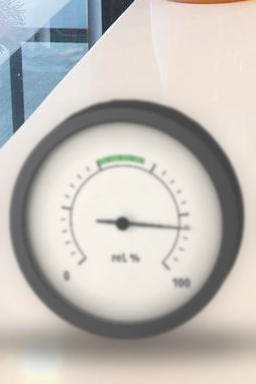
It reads {"value": 84, "unit": "%"}
